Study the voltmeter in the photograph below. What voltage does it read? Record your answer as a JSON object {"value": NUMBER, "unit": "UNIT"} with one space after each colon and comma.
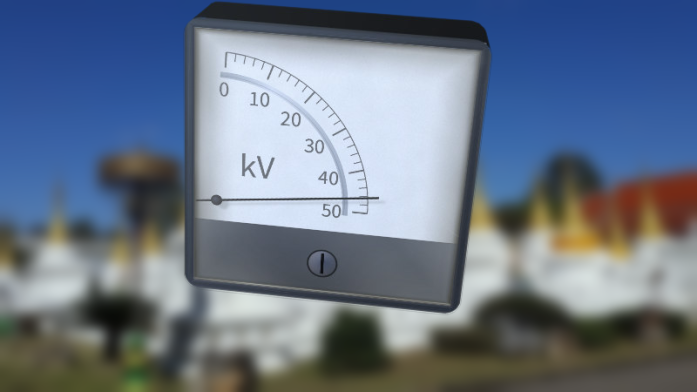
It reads {"value": 46, "unit": "kV"}
